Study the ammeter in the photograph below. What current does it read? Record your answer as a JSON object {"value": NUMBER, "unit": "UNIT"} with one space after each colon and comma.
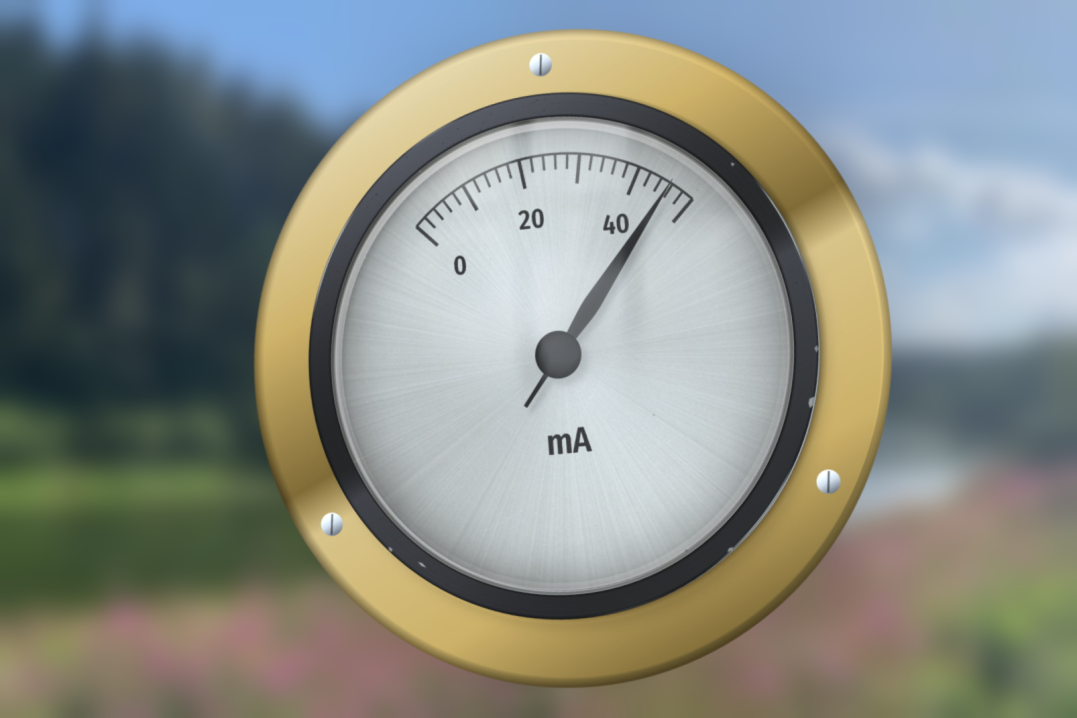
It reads {"value": 46, "unit": "mA"}
